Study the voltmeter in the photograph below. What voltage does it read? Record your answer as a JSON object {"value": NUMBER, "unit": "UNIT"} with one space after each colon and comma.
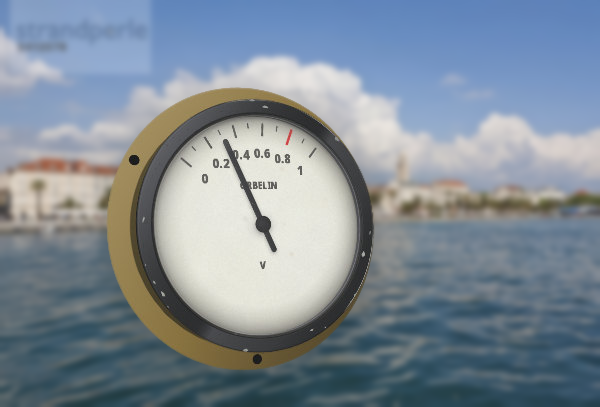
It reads {"value": 0.3, "unit": "V"}
